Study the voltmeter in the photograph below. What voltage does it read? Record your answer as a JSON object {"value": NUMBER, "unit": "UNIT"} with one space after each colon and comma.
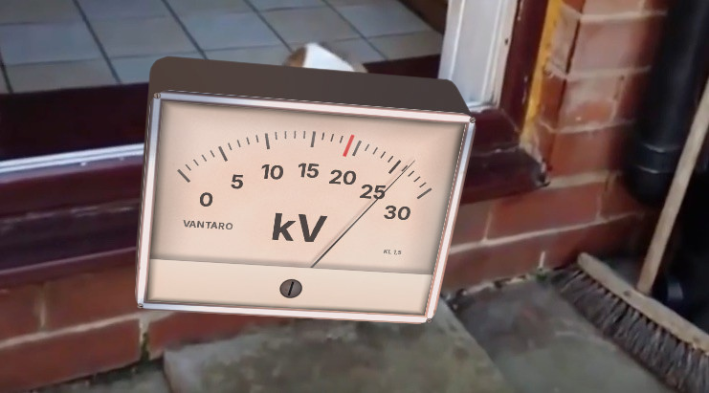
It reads {"value": 26, "unit": "kV"}
